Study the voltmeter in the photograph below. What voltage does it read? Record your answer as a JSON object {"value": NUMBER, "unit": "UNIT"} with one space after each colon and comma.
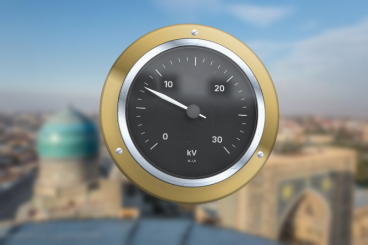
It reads {"value": 7.5, "unit": "kV"}
